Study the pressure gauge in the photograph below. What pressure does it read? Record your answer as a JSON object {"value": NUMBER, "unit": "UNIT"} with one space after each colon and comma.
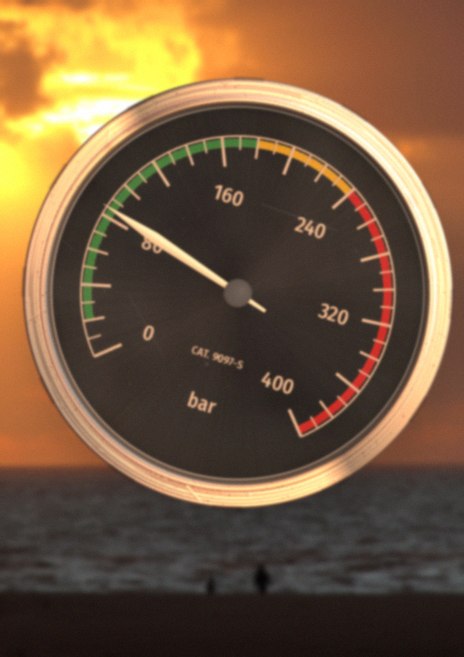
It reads {"value": 85, "unit": "bar"}
